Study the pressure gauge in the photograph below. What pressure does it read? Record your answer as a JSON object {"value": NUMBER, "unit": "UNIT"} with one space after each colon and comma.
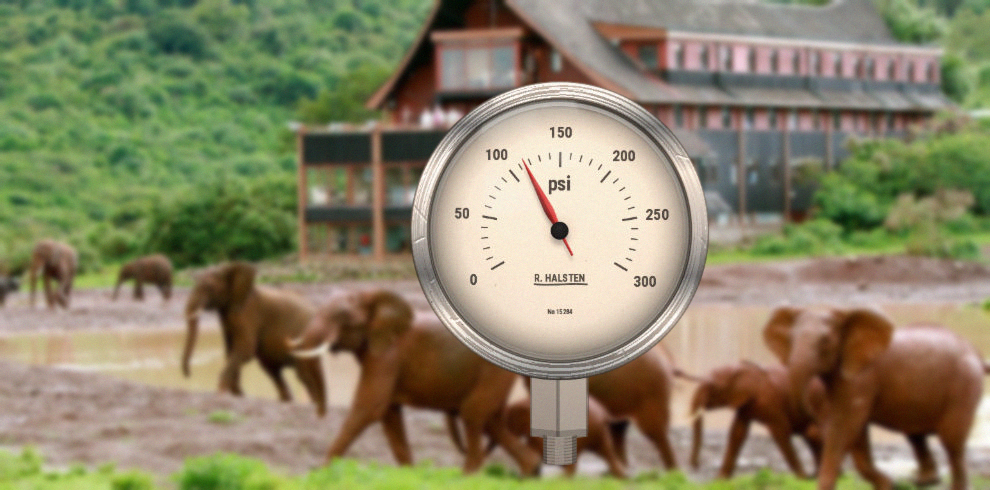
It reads {"value": 115, "unit": "psi"}
